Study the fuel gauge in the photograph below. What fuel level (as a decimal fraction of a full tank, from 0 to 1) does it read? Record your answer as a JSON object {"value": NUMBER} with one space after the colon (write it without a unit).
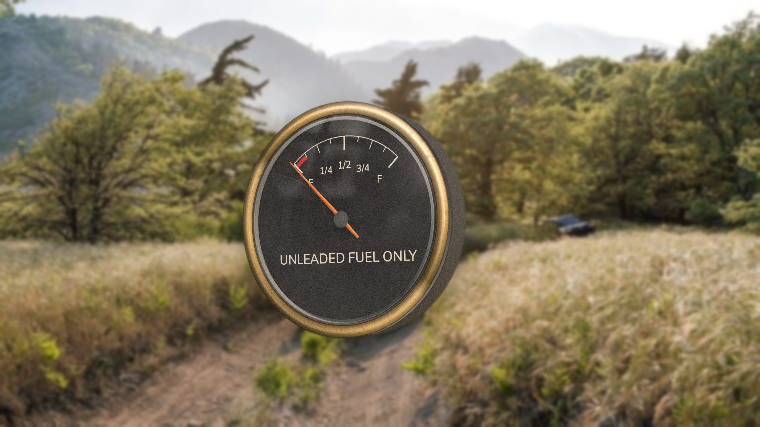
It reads {"value": 0}
